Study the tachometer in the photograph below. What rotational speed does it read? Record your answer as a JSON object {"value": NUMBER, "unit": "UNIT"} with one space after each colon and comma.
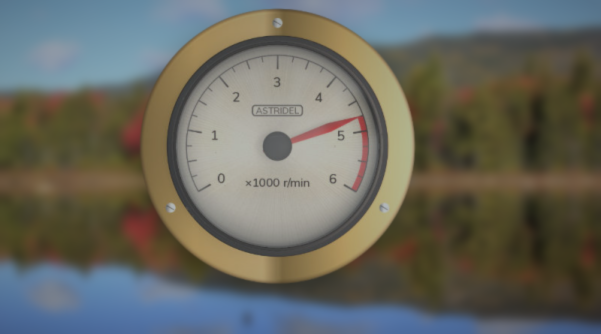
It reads {"value": 4750, "unit": "rpm"}
